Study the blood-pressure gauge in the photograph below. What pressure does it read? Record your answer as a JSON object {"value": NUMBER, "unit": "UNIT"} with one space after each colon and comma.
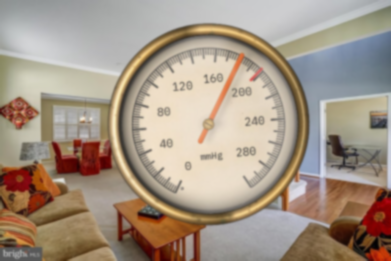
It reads {"value": 180, "unit": "mmHg"}
